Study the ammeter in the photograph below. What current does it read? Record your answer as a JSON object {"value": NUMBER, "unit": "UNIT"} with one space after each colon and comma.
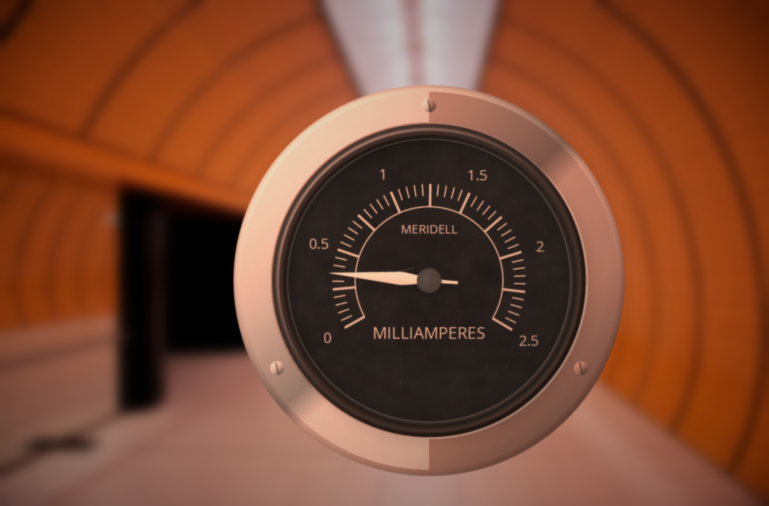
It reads {"value": 0.35, "unit": "mA"}
